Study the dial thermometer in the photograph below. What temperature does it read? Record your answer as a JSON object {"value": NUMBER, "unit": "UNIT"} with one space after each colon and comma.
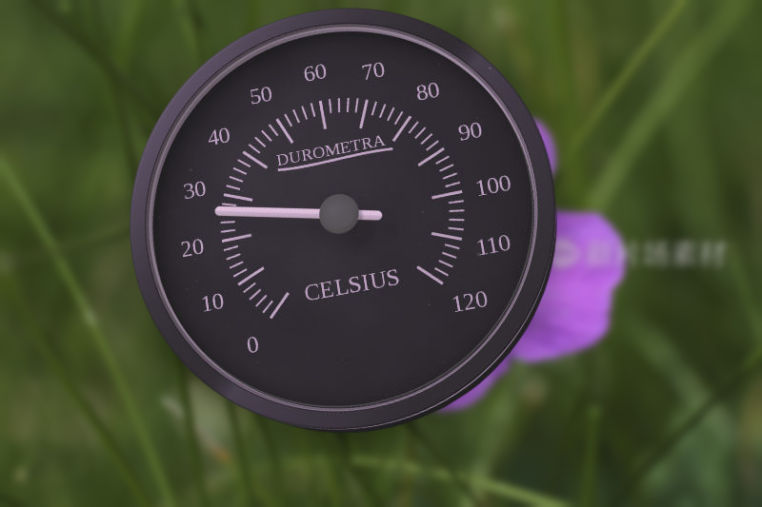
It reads {"value": 26, "unit": "°C"}
